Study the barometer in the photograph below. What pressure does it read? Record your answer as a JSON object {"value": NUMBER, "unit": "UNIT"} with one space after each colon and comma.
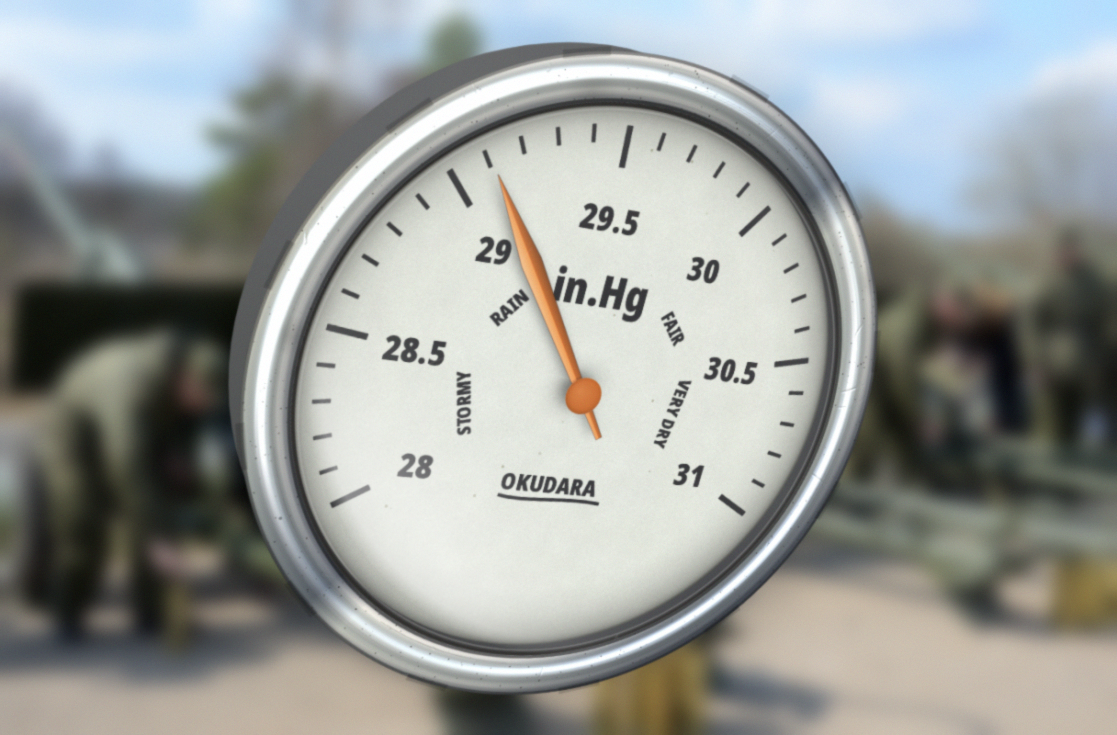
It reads {"value": 29.1, "unit": "inHg"}
